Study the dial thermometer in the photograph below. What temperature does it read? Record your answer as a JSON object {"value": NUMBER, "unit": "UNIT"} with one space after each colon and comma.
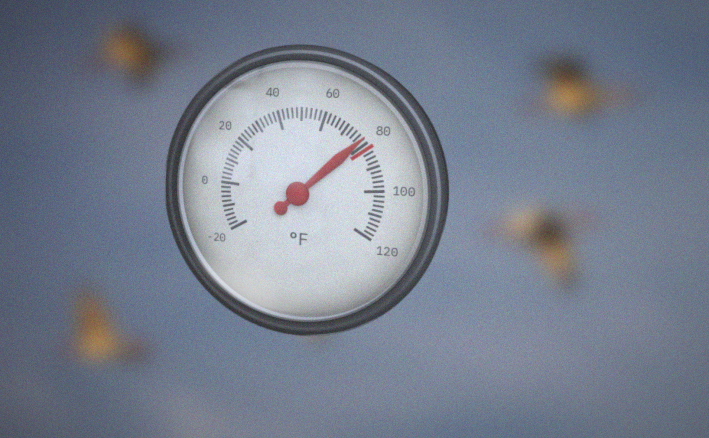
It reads {"value": 78, "unit": "°F"}
